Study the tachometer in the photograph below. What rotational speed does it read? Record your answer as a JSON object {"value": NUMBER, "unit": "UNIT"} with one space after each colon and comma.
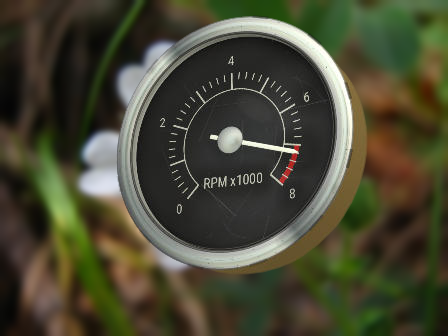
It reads {"value": 7200, "unit": "rpm"}
